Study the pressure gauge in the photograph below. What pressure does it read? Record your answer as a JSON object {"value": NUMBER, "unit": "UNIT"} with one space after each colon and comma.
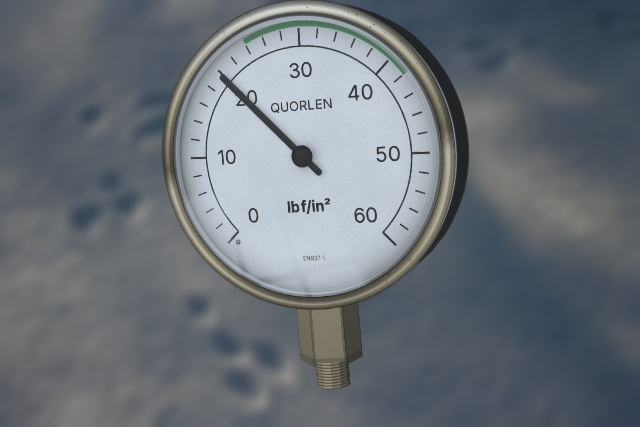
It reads {"value": 20, "unit": "psi"}
